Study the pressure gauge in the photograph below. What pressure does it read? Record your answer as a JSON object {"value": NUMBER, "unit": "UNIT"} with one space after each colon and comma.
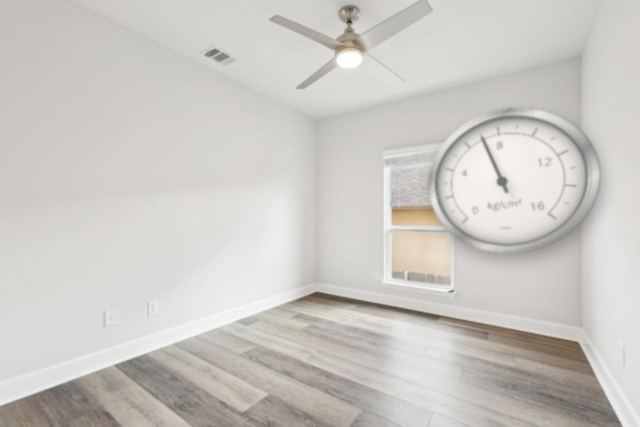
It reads {"value": 7, "unit": "kg/cm²"}
